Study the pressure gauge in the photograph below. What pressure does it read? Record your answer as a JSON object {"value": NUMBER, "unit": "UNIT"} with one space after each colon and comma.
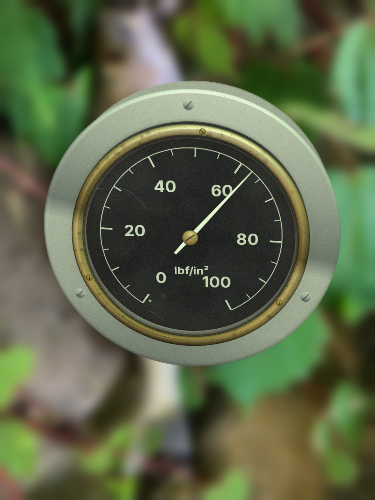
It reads {"value": 62.5, "unit": "psi"}
